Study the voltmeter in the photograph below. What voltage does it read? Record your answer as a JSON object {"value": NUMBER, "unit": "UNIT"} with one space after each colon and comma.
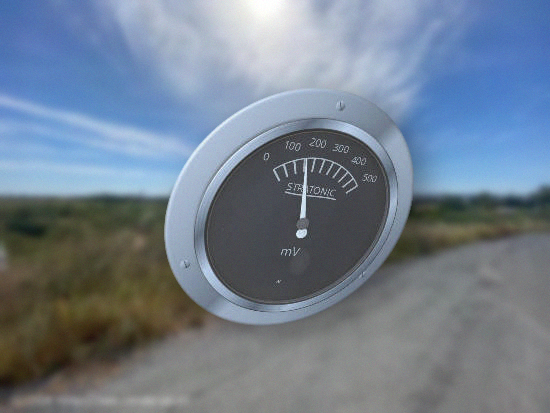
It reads {"value": 150, "unit": "mV"}
